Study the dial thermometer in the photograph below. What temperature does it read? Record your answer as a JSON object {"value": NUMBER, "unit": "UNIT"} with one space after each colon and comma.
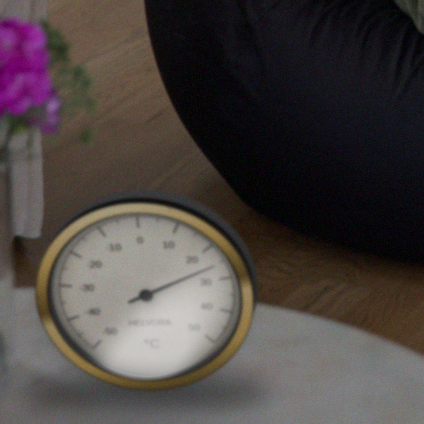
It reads {"value": 25, "unit": "°C"}
